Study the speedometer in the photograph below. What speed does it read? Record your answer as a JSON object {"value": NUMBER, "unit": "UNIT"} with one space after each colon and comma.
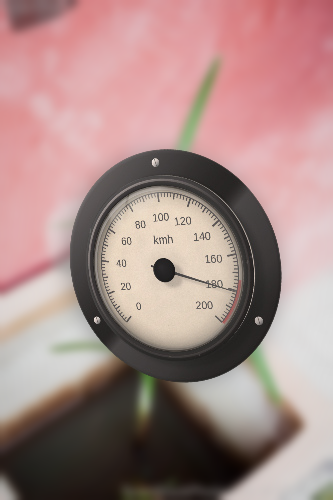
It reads {"value": 180, "unit": "km/h"}
